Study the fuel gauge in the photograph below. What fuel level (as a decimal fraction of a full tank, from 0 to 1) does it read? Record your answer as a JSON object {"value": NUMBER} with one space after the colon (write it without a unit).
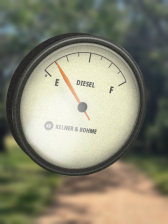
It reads {"value": 0.125}
